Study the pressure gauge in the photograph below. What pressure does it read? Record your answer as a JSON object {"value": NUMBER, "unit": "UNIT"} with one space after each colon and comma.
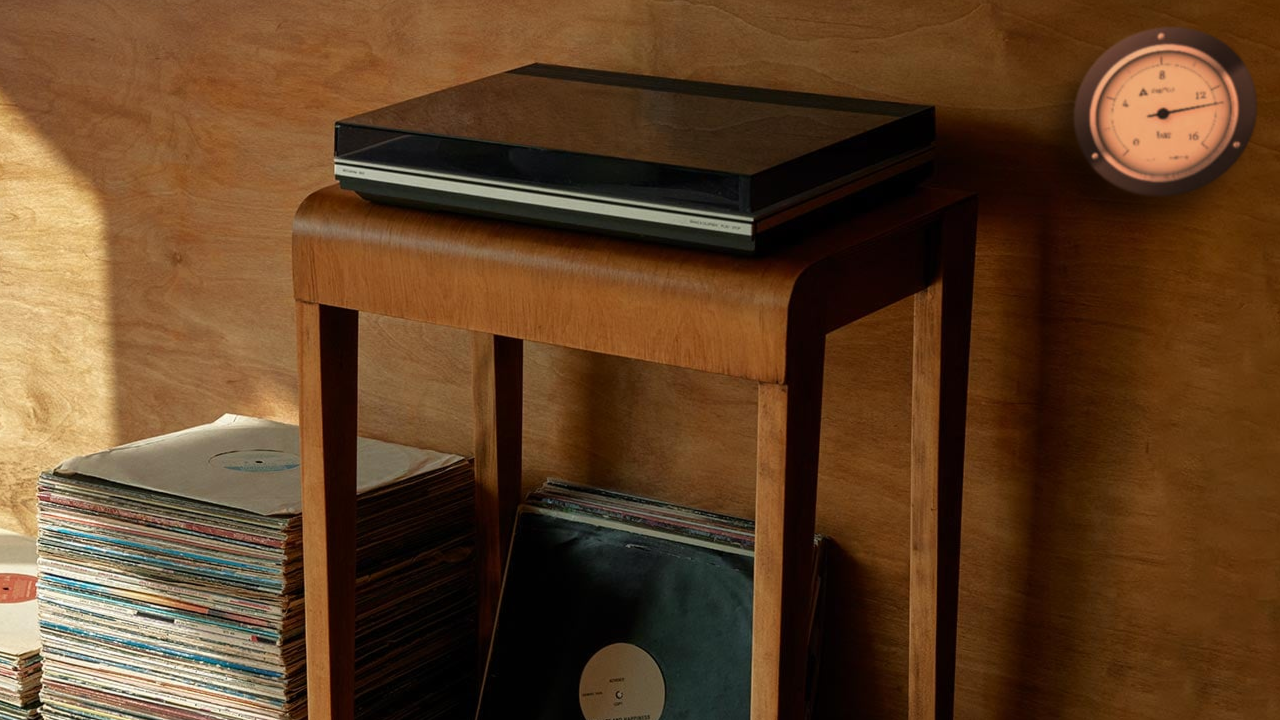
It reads {"value": 13, "unit": "bar"}
